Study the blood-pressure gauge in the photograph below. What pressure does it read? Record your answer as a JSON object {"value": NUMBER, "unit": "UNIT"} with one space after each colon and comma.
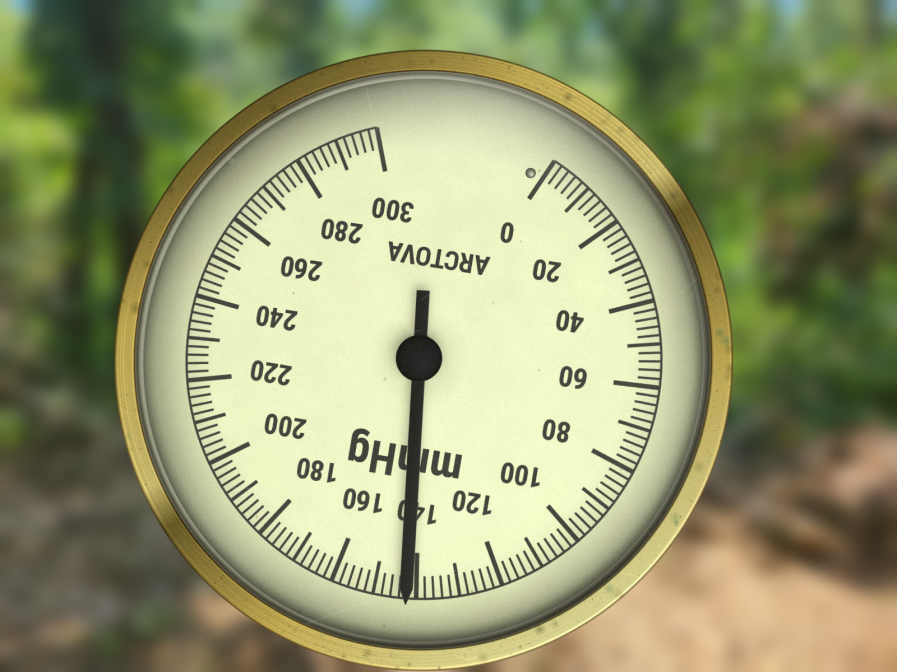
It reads {"value": 142, "unit": "mmHg"}
